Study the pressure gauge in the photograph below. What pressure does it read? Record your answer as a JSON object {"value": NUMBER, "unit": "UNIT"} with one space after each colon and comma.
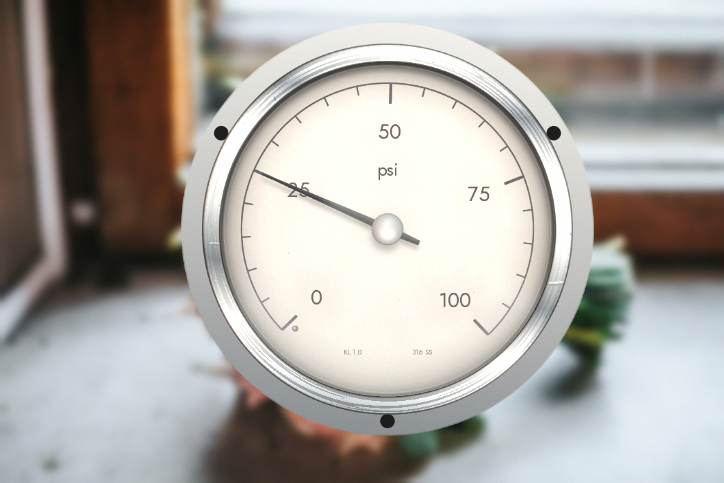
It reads {"value": 25, "unit": "psi"}
